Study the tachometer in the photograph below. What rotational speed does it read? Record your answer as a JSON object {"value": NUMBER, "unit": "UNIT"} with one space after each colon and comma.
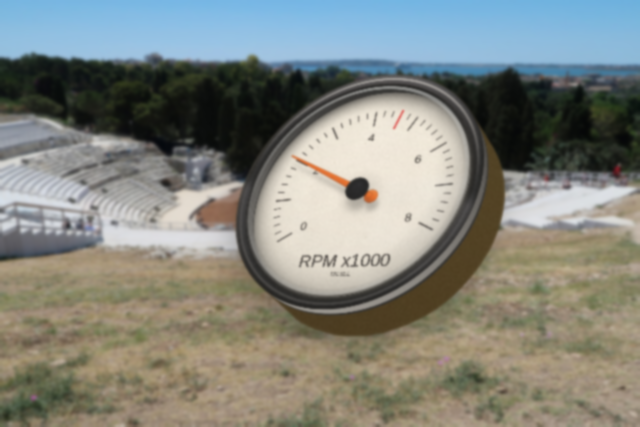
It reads {"value": 2000, "unit": "rpm"}
